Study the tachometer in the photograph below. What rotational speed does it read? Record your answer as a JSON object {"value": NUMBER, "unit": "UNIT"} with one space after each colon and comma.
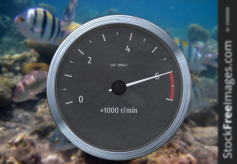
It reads {"value": 6000, "unit": "rpm"}
